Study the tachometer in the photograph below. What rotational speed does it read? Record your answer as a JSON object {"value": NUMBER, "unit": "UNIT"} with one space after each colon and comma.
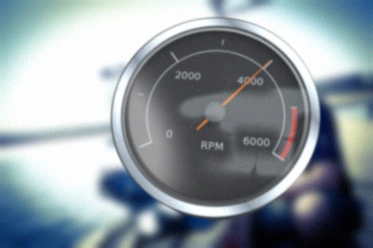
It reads {"value": 4000, "unit": "rpm"}
